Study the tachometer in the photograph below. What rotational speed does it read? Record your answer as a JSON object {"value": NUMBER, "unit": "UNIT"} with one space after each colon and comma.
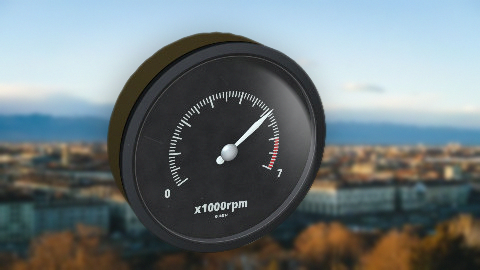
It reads {"value": 5000, "unit": "rpm"}
